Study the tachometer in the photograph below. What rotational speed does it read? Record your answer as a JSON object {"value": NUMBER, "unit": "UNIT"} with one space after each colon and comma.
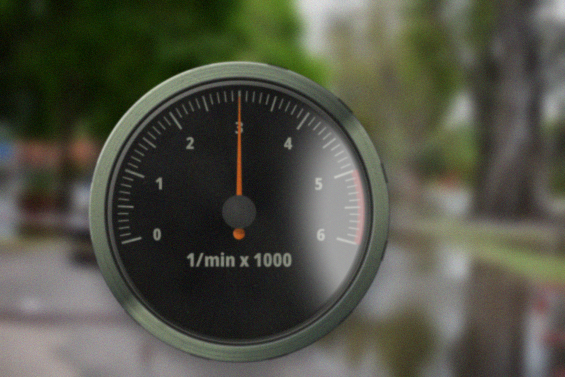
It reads {"value": 3000, "unit": "rpm"}
